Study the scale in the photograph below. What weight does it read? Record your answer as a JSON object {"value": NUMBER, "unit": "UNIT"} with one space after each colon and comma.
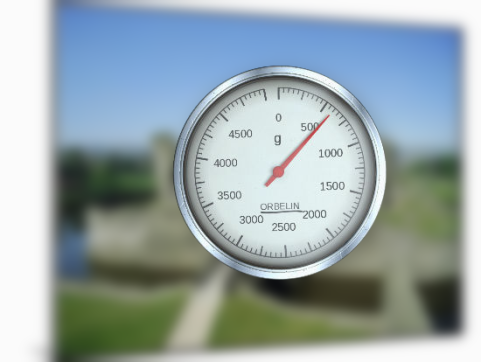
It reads {"value": 600, "unit": "g"}
